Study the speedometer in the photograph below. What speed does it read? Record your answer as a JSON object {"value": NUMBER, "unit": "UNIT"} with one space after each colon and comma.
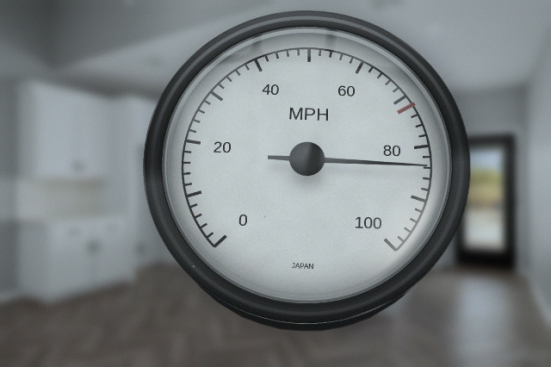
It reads {"value": 84, "unit": "mph"}
